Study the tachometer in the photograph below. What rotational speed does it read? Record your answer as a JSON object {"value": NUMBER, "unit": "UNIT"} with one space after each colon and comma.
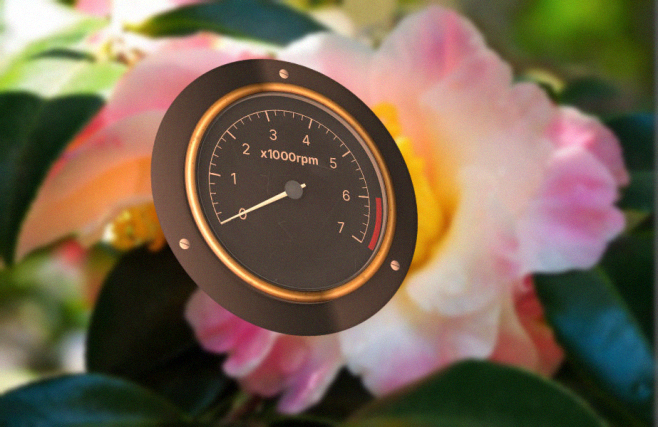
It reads {"value": 0, "unit": "rpm"}
